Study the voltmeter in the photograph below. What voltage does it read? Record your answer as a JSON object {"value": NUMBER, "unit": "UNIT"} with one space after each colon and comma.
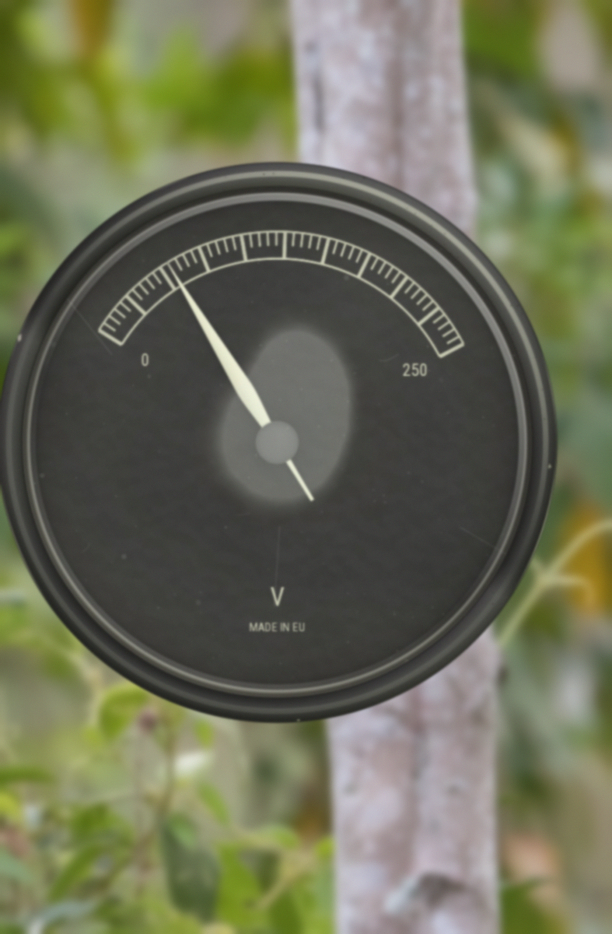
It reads {"value": 55, "unit": "V"}
